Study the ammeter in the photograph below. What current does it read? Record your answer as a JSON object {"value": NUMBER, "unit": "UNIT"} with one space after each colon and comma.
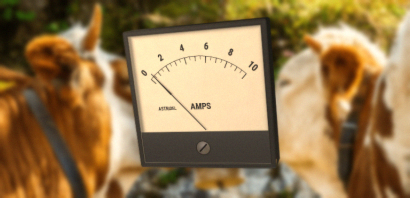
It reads {"value": 0.5, "unit": "A"}
